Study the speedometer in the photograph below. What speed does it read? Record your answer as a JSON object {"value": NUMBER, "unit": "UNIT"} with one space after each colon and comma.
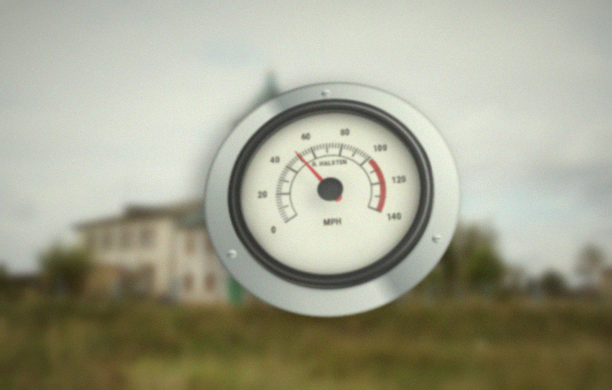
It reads {"value": 50, "unit": "mph"}
